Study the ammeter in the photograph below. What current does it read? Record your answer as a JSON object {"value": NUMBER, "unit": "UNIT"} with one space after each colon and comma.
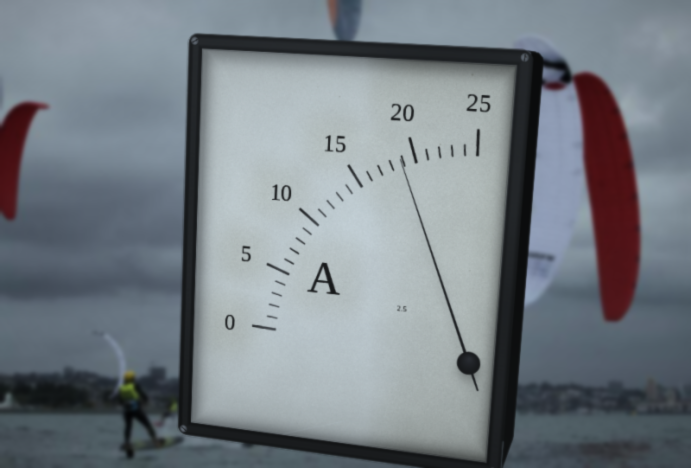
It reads {"value": 19, "unit": "A"}
